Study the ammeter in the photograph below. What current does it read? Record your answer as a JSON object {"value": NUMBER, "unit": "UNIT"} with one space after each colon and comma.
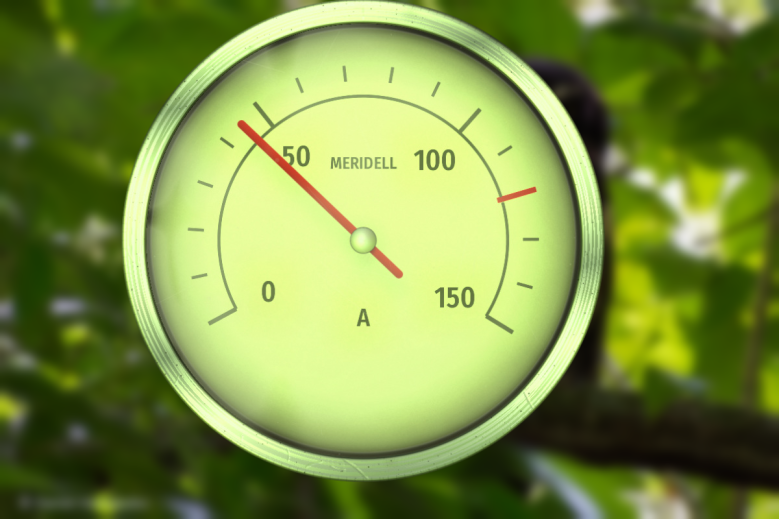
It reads {"value": 45, "unit": "A"}
